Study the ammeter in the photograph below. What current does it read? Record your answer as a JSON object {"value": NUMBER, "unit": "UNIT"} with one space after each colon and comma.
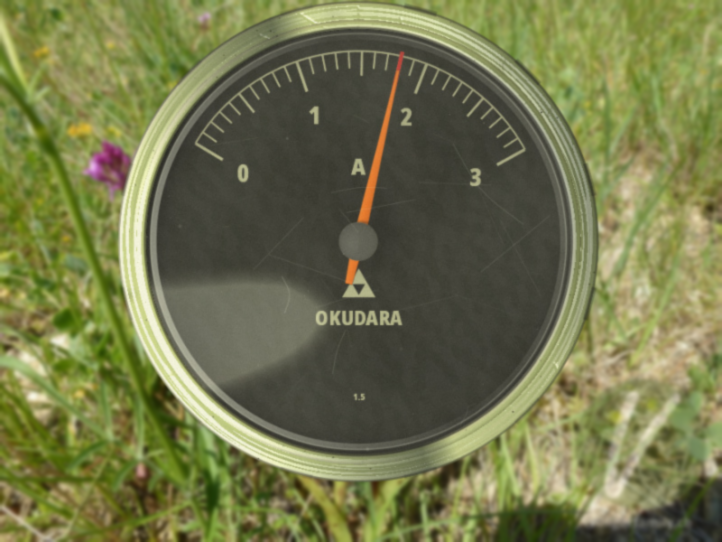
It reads {"value": 1.8, "unit": "A"}
